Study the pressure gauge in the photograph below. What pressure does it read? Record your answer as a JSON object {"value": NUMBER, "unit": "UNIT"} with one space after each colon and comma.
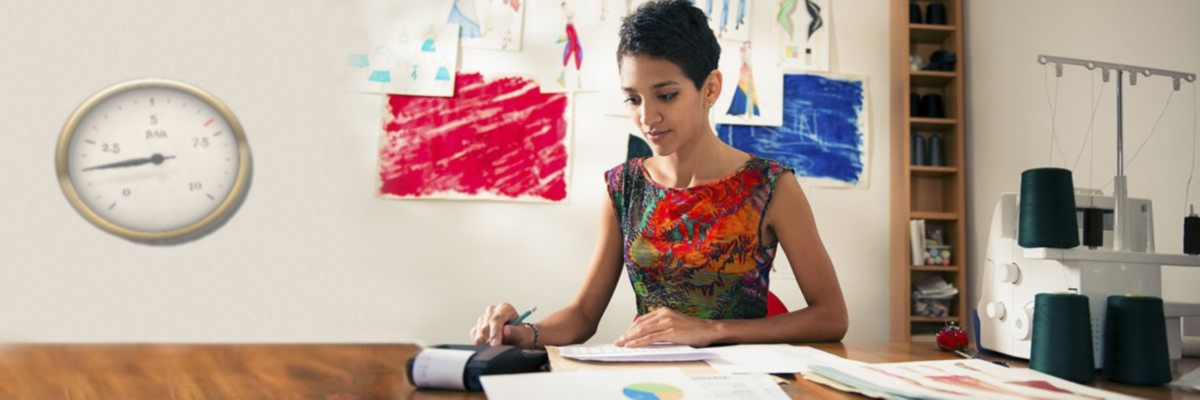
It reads {"value": 1.5, "unit": "bar"}
